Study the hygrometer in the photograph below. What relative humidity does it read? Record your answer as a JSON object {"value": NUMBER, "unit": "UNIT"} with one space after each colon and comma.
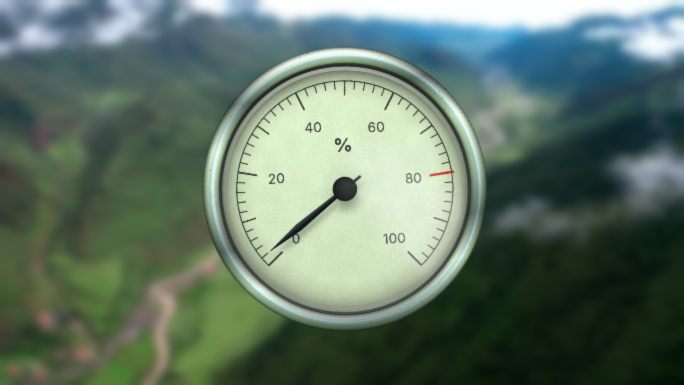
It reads {"value": 2, "unit": "%"}
